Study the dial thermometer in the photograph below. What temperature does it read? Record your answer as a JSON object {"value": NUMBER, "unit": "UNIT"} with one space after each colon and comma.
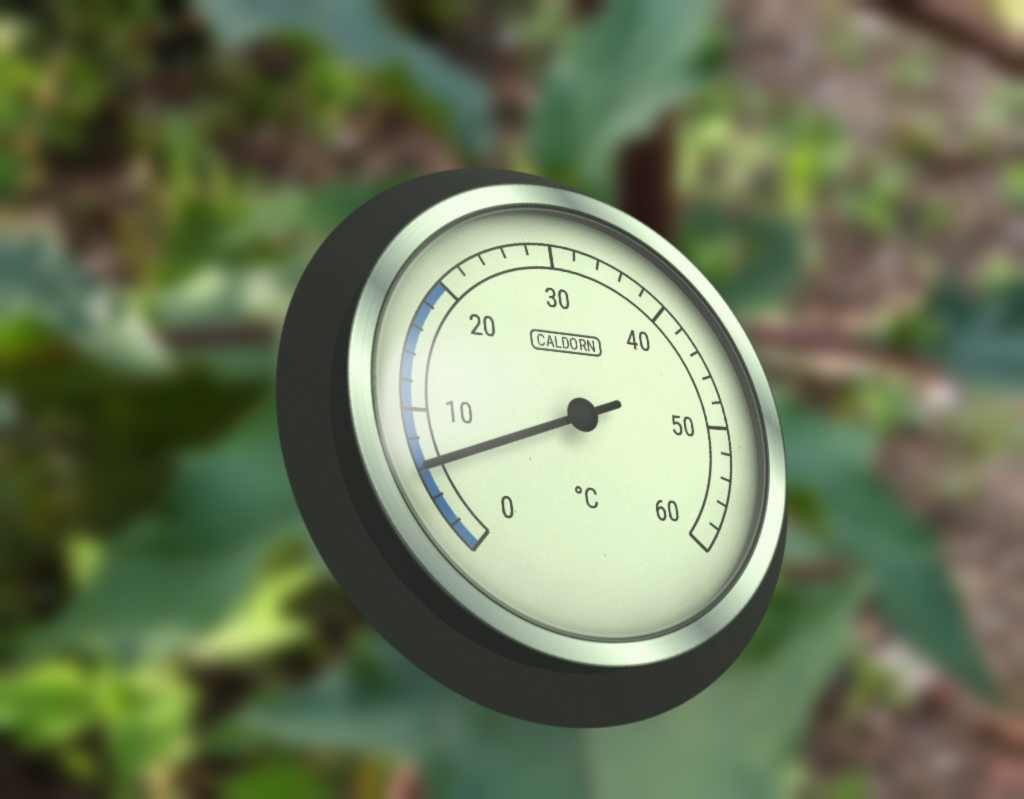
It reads {"value": 6, "unit": "°C"}
